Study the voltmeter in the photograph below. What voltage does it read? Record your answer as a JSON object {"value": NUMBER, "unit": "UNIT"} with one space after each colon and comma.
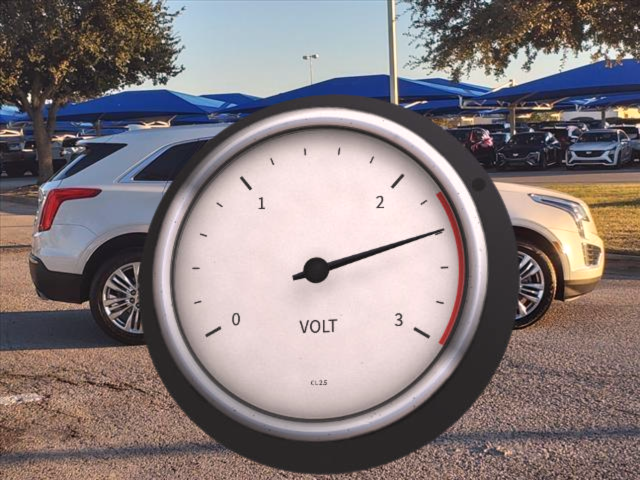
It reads {"value": 2.4, "unit": "V"}
